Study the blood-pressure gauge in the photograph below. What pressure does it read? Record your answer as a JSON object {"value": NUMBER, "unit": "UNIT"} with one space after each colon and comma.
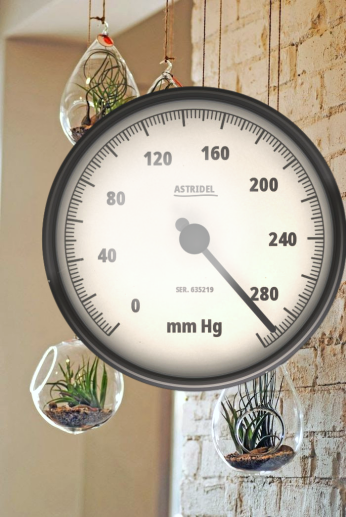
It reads {"value": 292, "unit": "mmHg"}
